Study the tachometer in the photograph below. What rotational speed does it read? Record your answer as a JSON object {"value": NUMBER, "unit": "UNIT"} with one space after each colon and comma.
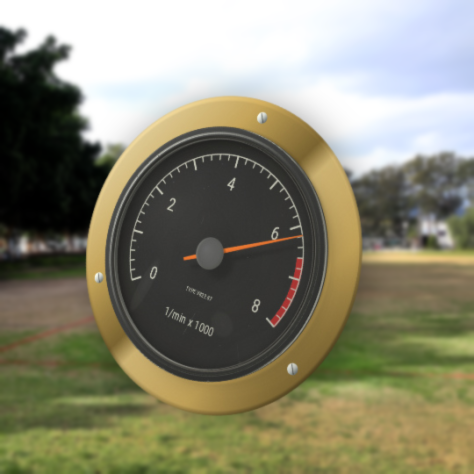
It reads {"value": 6200, "unit": "rpm"}
